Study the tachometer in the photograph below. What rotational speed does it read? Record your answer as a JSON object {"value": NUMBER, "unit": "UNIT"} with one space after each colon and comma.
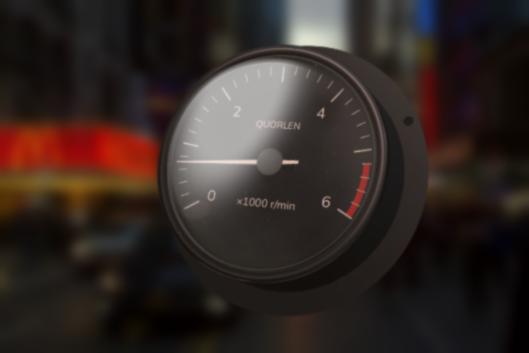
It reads {"value": 700, "unit": "rpm"}
